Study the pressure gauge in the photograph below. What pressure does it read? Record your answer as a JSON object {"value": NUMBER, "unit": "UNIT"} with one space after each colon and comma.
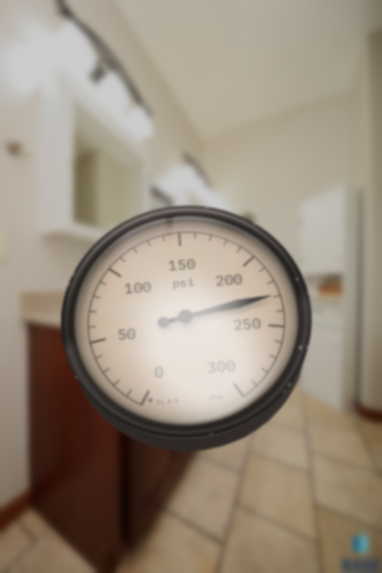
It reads {"value": 230, "unit": "psi"}
